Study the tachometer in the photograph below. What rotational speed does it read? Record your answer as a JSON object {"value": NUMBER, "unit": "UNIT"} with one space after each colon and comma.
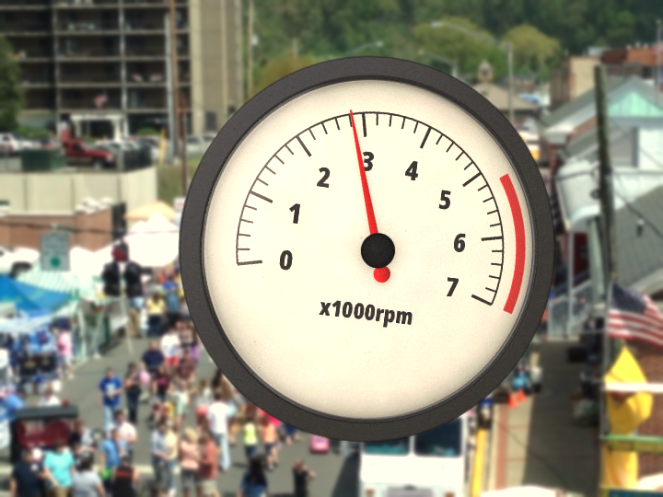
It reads {"value": 2800, "unit": "rpm"}
